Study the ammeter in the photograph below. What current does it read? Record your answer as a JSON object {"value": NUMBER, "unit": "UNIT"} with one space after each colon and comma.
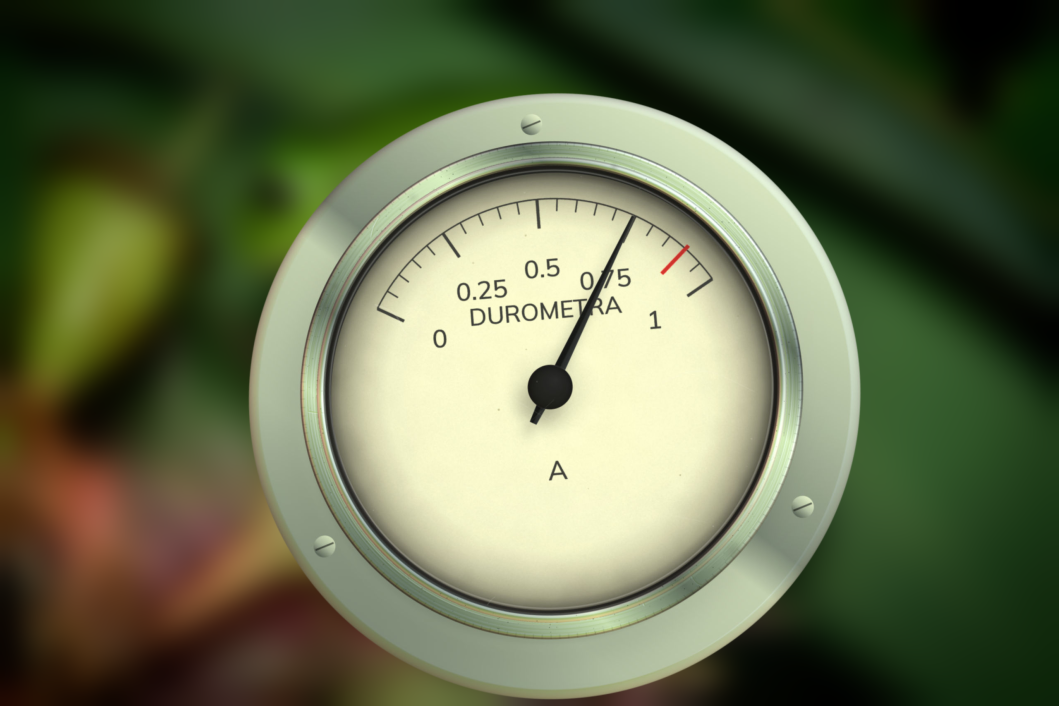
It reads {"value": 0.75, "unit": "A"}
